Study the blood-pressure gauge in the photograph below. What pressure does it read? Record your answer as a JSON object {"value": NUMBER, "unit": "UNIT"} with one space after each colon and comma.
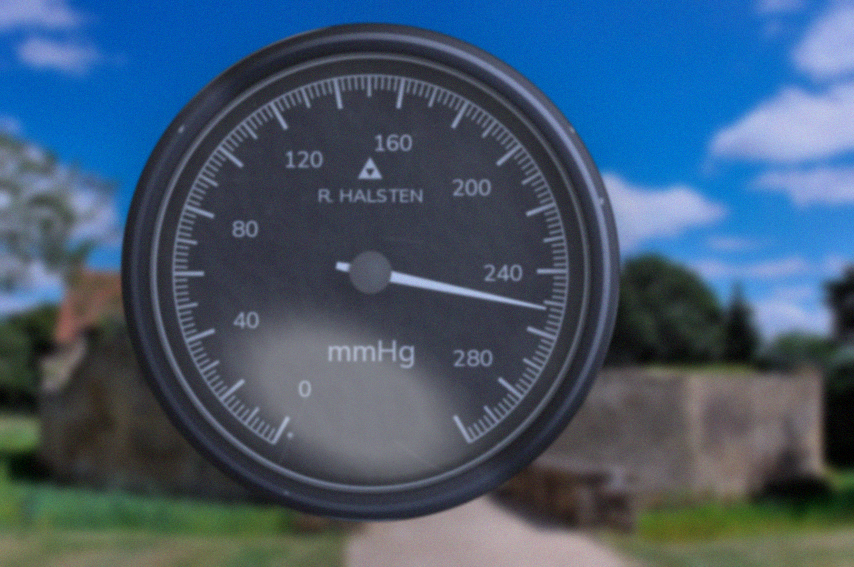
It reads {"value": 252, "unit": "mmHg"}
